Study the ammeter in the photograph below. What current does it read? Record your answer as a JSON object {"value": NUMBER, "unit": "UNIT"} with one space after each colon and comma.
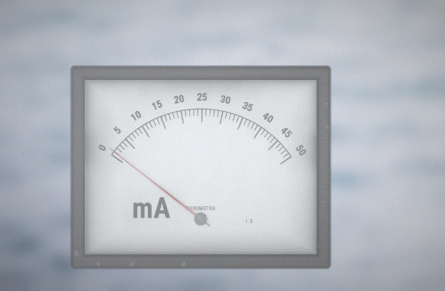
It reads {"value": 1, "unit": "mA"}
